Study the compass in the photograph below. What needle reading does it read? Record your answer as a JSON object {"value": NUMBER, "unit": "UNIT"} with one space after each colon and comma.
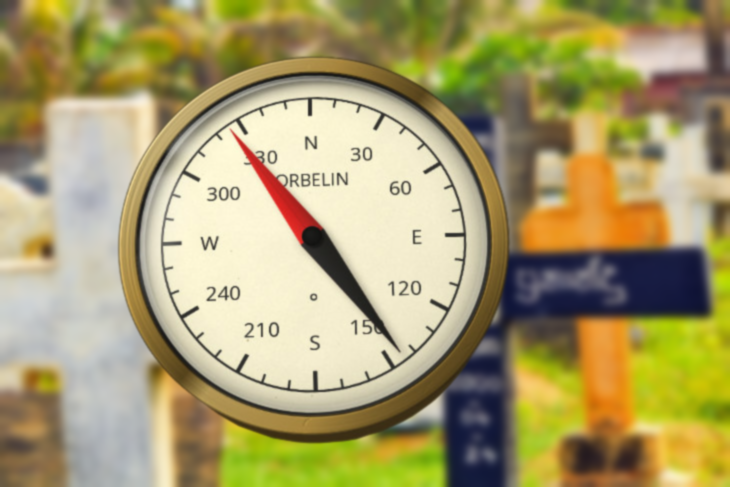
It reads {"value": 325, "unit": "°"}
